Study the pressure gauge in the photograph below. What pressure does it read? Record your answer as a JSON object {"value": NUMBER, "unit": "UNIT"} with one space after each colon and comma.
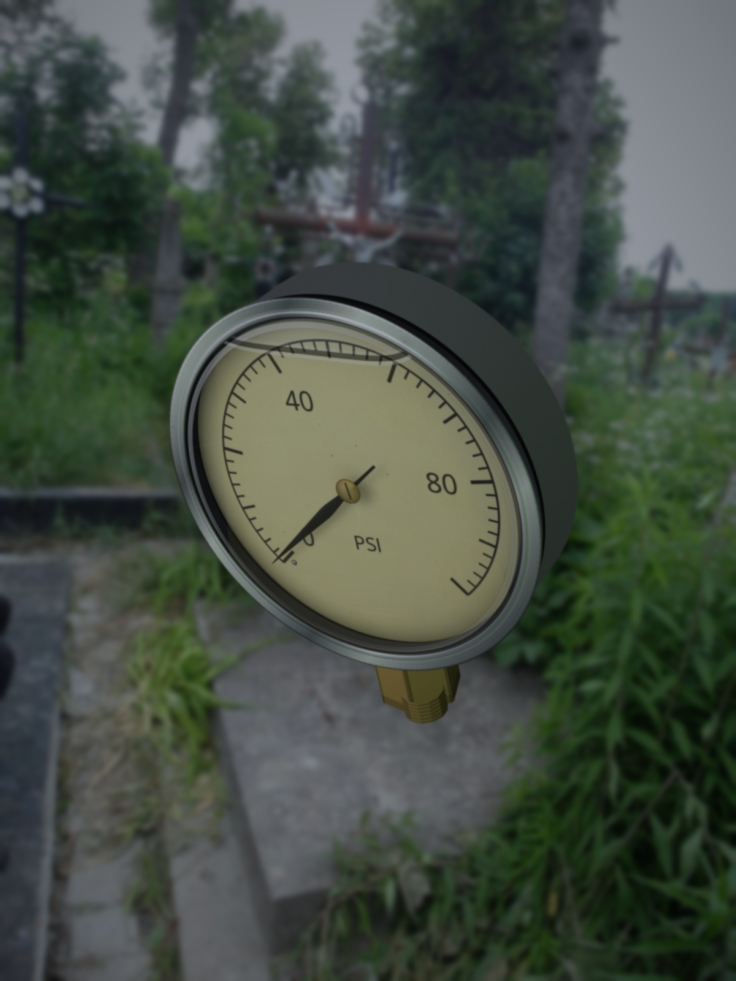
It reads {"value": 1, "unit": "psi"}
